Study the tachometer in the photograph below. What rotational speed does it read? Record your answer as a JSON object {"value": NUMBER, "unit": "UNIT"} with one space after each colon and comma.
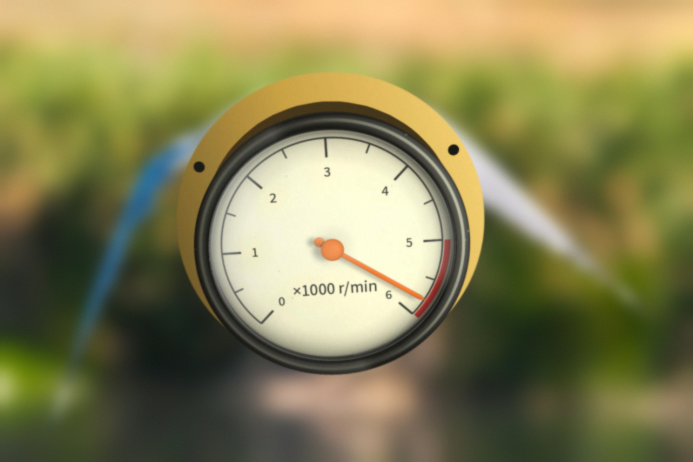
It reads {"value": 5750, "unit": "rpm"}
